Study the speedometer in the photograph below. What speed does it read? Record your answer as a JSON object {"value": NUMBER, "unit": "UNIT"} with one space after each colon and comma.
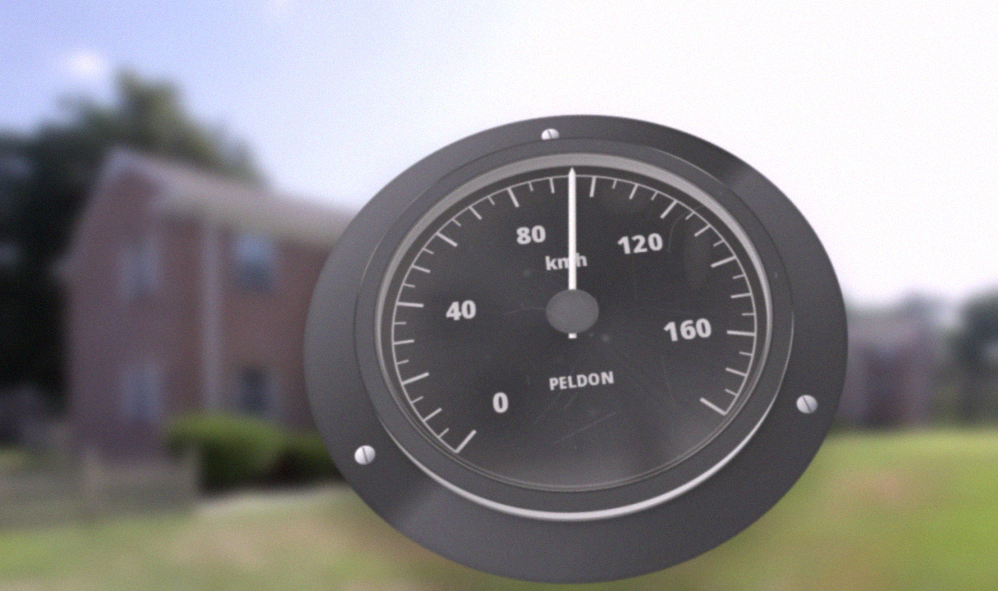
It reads {"value": 95, "unit": "km/h"}
